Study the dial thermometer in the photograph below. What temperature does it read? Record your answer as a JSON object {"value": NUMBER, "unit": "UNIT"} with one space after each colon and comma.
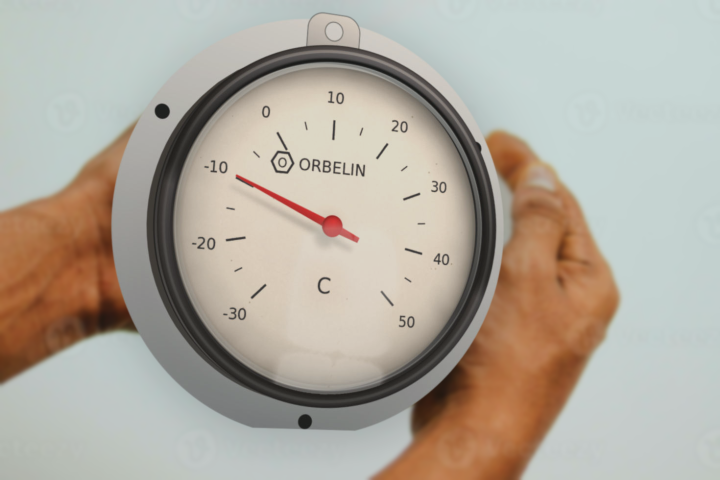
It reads {"value": -10, "unit": "°C"}
